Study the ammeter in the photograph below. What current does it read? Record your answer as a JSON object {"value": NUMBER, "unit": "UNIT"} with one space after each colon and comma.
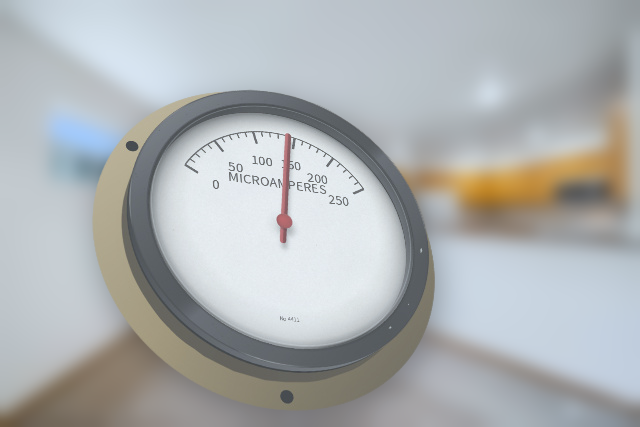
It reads {"value": 140, "unit": "µA"}
